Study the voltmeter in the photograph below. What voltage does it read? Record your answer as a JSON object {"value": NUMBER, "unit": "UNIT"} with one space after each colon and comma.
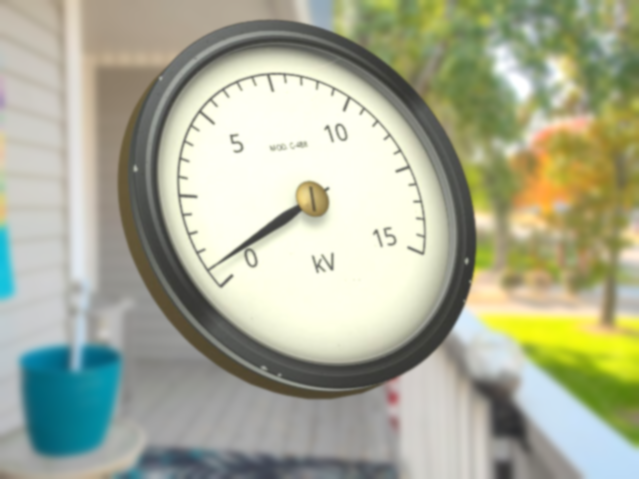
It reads {"value": 0.5, "unit": "kV"}
